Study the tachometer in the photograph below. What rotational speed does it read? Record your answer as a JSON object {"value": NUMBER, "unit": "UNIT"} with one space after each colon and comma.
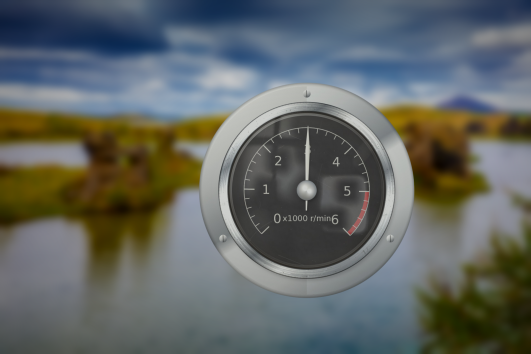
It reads {"value": 3000, "unit": "rpm"}
